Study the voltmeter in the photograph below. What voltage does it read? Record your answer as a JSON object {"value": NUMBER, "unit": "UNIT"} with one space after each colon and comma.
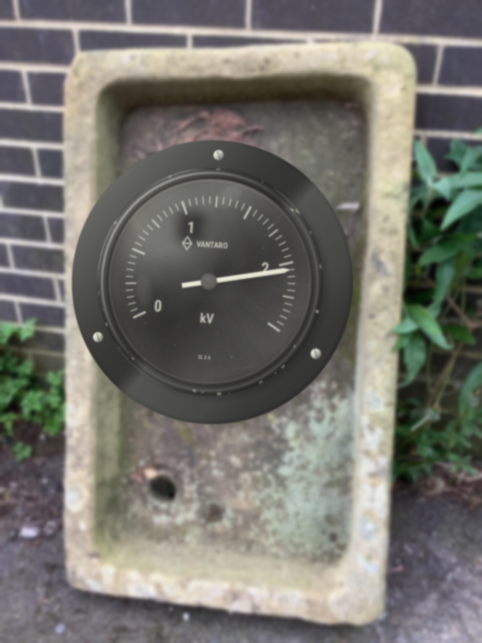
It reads {"value": 2.05, "unit": "kV"}
